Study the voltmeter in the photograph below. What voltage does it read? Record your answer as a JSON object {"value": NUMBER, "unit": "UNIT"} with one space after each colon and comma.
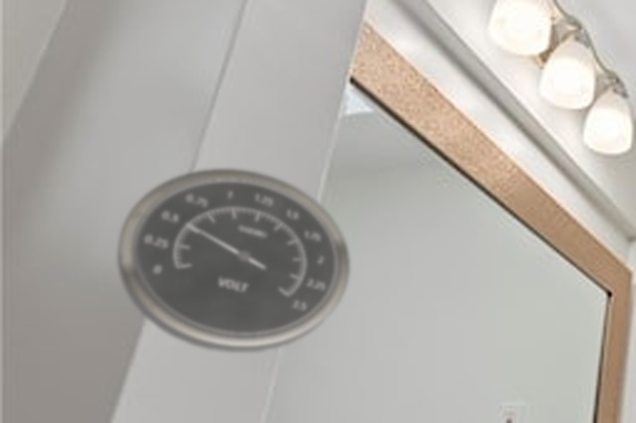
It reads {"value": 0.5, "unit": "V"}
